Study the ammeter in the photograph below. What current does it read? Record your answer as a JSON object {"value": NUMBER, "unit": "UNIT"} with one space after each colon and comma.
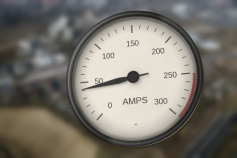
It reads {"value": 40, "unit": "A"}
